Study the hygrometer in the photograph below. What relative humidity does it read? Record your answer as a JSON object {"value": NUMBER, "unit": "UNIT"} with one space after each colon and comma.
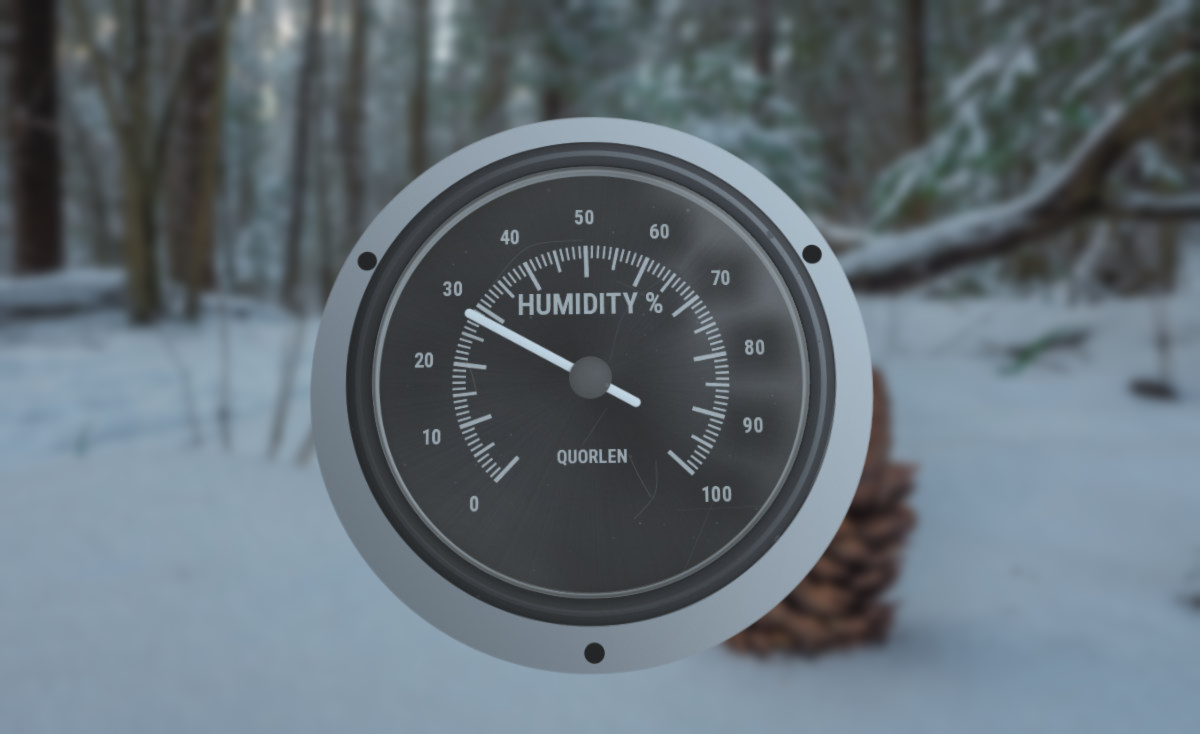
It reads {"value": 28, "unit": "%"}
